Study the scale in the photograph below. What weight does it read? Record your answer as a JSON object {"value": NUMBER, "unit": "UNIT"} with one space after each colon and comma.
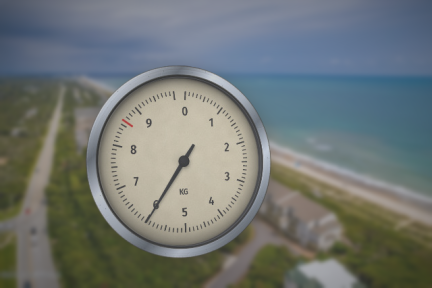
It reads {"value": 6, "unit": "kg"}
